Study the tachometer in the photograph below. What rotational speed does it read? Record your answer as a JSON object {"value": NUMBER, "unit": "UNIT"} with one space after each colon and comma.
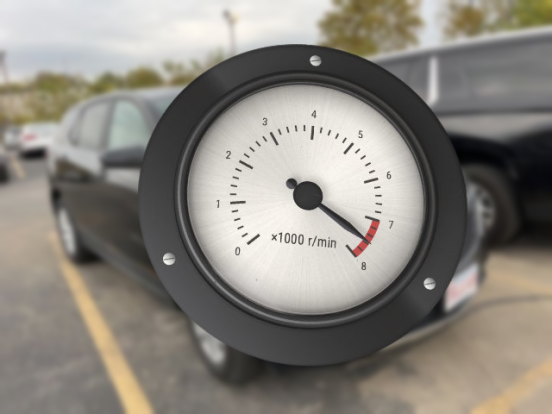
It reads {"value": 7600, "unit": "rpm"}
